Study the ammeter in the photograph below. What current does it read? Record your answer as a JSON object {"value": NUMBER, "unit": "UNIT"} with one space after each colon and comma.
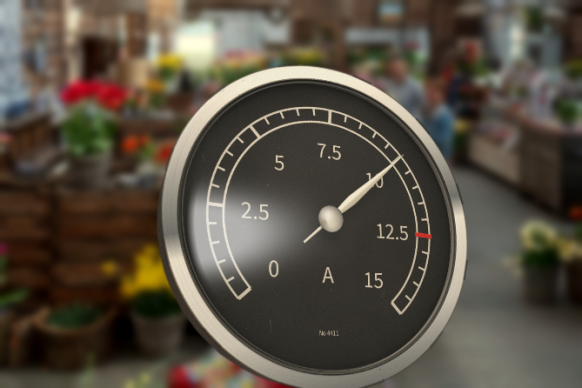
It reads {"value": 10, "unit": "A"}
